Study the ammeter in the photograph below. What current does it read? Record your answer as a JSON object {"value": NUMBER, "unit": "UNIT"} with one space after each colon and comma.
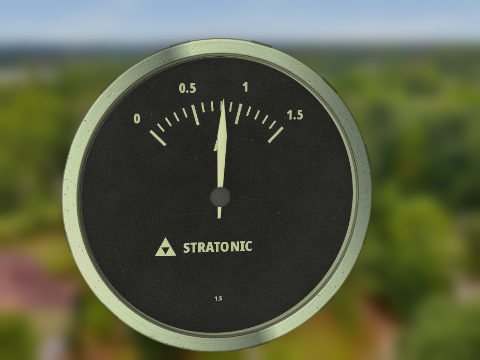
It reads {"value": 0.8, "unit": "A"}
